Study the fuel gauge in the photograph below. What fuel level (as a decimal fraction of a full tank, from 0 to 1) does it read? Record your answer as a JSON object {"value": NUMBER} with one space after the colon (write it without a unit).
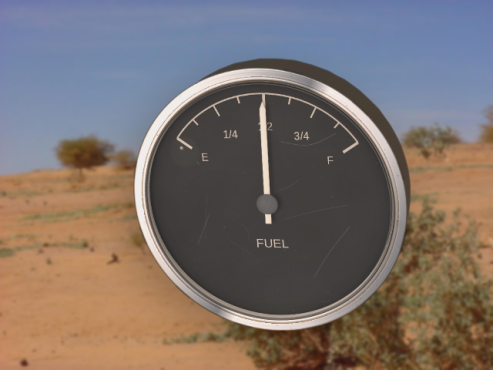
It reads {"value": 0.5}
